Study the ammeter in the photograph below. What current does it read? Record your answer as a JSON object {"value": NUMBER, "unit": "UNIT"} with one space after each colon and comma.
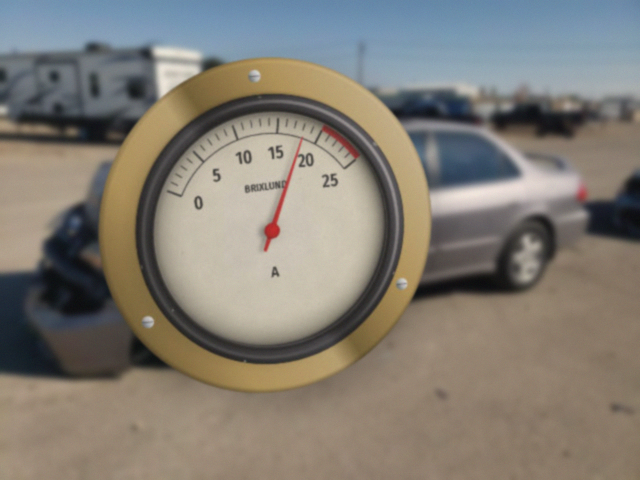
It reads {"value": 18, "unit": "A"}
